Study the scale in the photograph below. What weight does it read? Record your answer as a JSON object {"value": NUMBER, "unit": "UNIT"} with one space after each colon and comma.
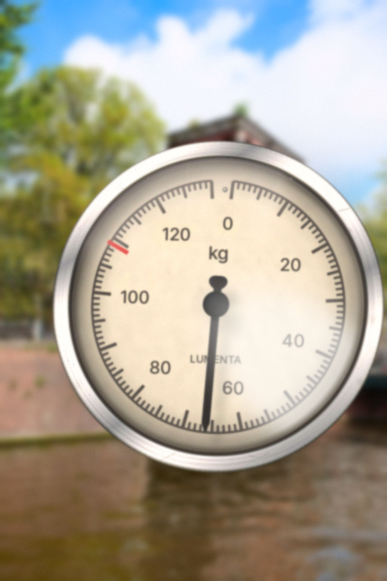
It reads {"value": 66, "unit": "kg"}
